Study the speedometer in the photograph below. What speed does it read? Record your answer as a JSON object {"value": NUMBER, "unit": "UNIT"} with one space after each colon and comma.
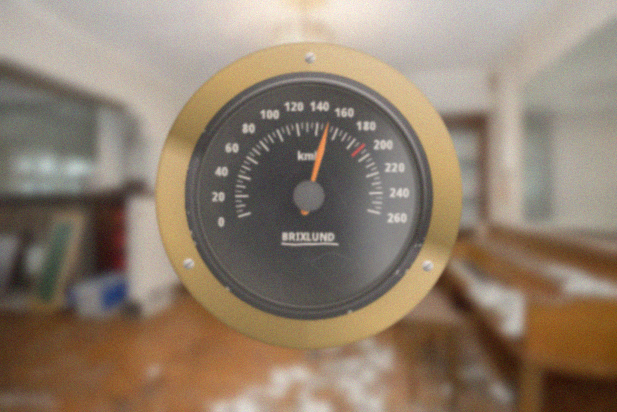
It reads {"value": 150, "unit": "km/h"}
